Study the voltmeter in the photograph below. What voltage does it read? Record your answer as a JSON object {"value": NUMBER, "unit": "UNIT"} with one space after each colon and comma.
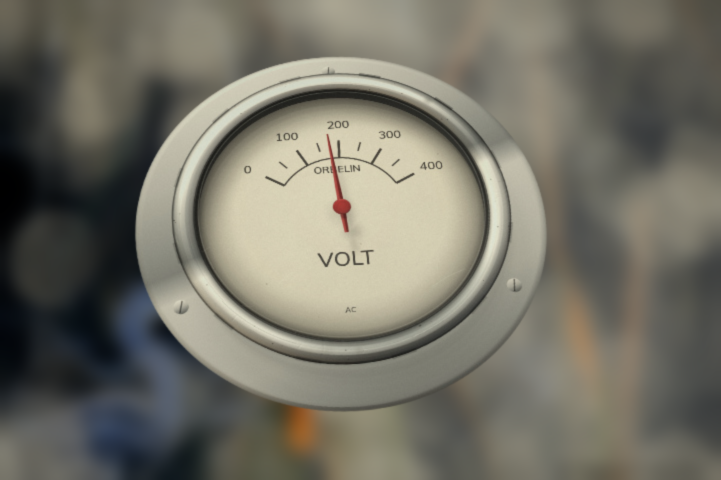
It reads {"value": 175, "unit": "V"}
